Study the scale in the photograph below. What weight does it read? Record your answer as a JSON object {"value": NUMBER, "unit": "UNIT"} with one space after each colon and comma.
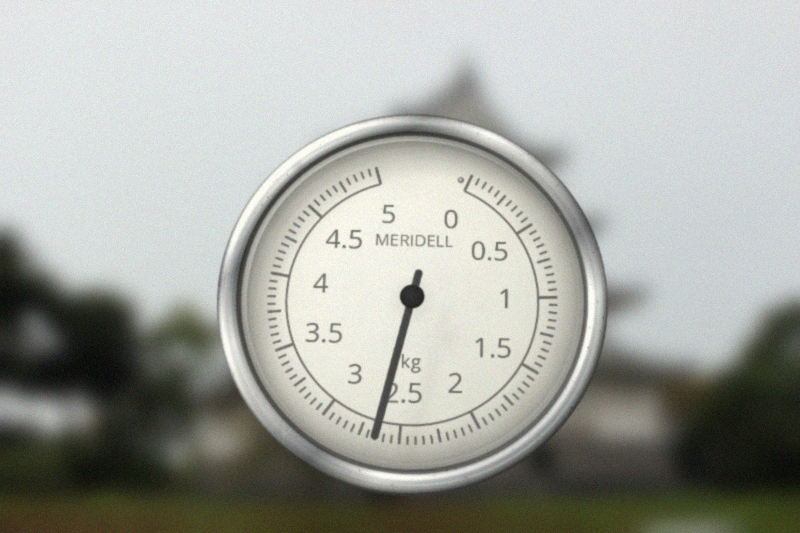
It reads {"value": 2.65, "unit": "kg"}
